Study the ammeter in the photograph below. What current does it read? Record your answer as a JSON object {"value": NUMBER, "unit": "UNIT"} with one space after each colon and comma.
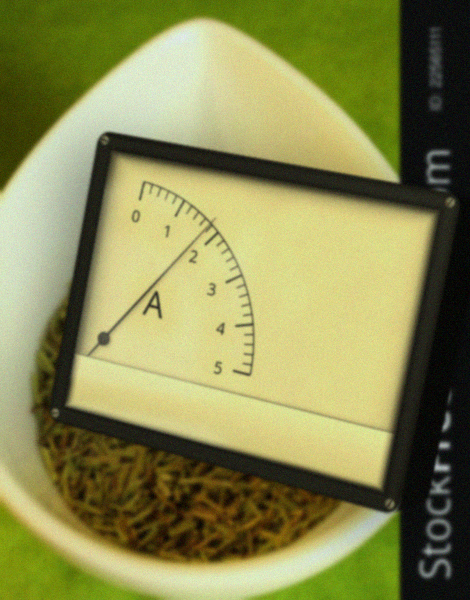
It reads {"value": 1.8, "unit": "A"}
